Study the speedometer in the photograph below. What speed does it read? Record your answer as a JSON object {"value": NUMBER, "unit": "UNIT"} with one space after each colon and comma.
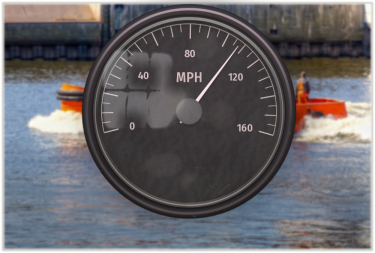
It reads {"value": 107.5, "unit": "mph"}
